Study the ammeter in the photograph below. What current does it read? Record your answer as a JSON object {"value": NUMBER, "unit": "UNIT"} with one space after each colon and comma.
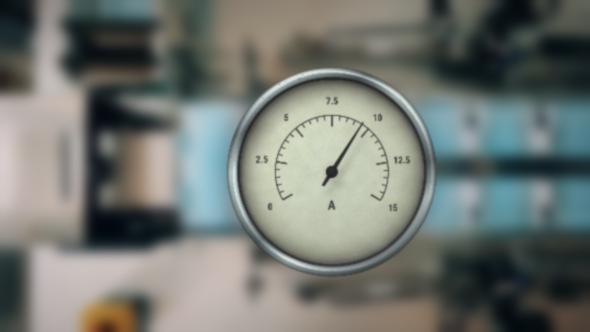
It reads {"value": 9.5, "unit": "A"}
